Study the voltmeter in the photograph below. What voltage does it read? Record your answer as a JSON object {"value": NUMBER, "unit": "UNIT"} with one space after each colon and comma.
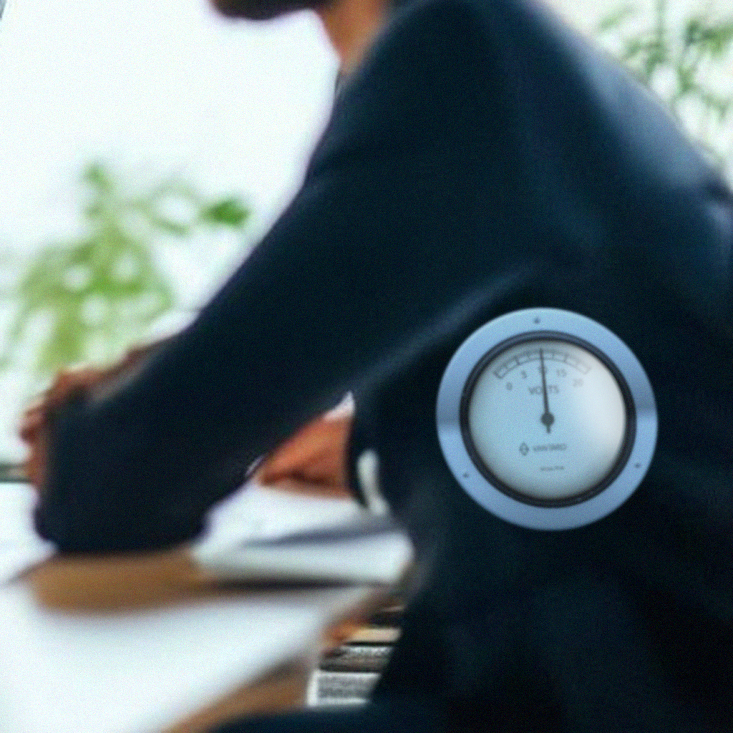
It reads {"value": 10, "unit": "V"}
